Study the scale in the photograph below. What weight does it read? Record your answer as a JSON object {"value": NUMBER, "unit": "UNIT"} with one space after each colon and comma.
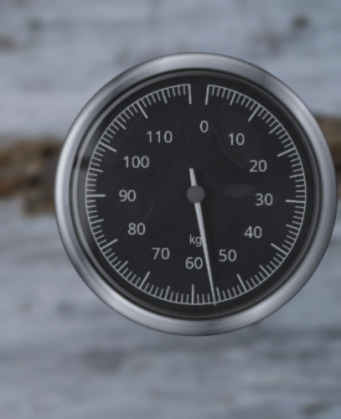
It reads {"value": 56, "unit": "kg"}
